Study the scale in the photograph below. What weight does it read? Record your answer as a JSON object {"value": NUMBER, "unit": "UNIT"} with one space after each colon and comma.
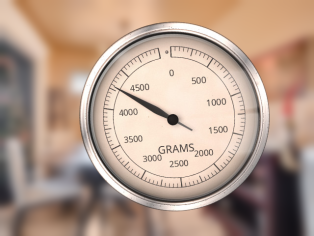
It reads {"value": 4300, "unit": "g"}
